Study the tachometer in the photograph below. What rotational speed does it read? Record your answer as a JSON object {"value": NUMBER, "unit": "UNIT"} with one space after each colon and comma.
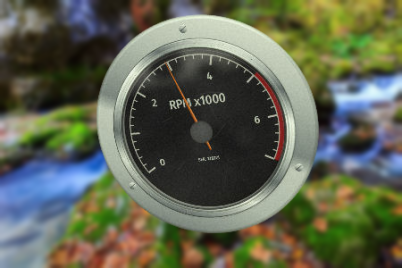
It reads {"value": 3000, "unit": "rpm"}
